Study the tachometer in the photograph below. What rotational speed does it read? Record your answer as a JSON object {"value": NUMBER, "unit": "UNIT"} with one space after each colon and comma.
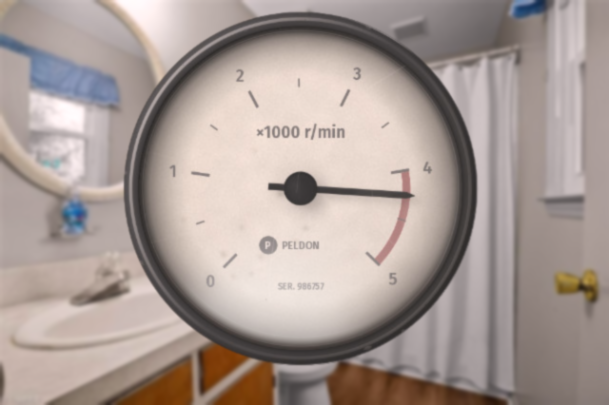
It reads {"value": 4250, "unit": "rpm"}
